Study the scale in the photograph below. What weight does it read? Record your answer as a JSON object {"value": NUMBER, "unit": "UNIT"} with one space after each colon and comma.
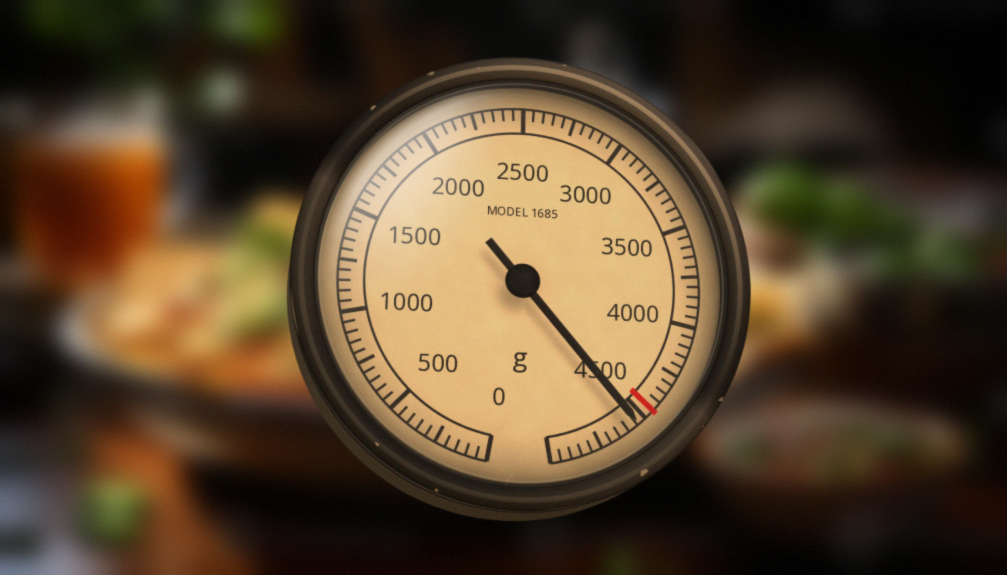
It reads {"value": 4550, "unit": "g"}
